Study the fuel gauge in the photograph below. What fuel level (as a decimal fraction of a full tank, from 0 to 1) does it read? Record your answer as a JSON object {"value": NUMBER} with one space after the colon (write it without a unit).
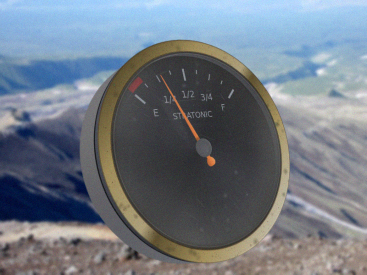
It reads {"value": 0.25}
